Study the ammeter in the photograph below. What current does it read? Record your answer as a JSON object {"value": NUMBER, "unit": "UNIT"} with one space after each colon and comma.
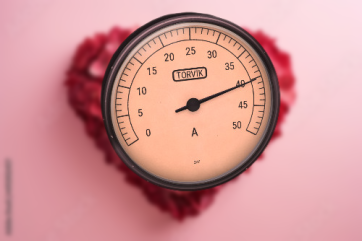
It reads {"value": 40, "unit": "A"}
